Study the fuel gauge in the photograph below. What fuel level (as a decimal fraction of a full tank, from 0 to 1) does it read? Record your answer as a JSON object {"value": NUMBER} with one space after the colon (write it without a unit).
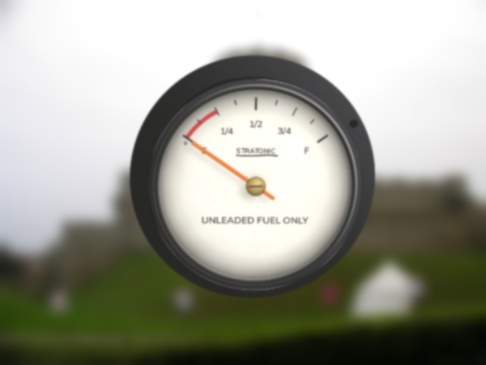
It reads {"value": 0}
